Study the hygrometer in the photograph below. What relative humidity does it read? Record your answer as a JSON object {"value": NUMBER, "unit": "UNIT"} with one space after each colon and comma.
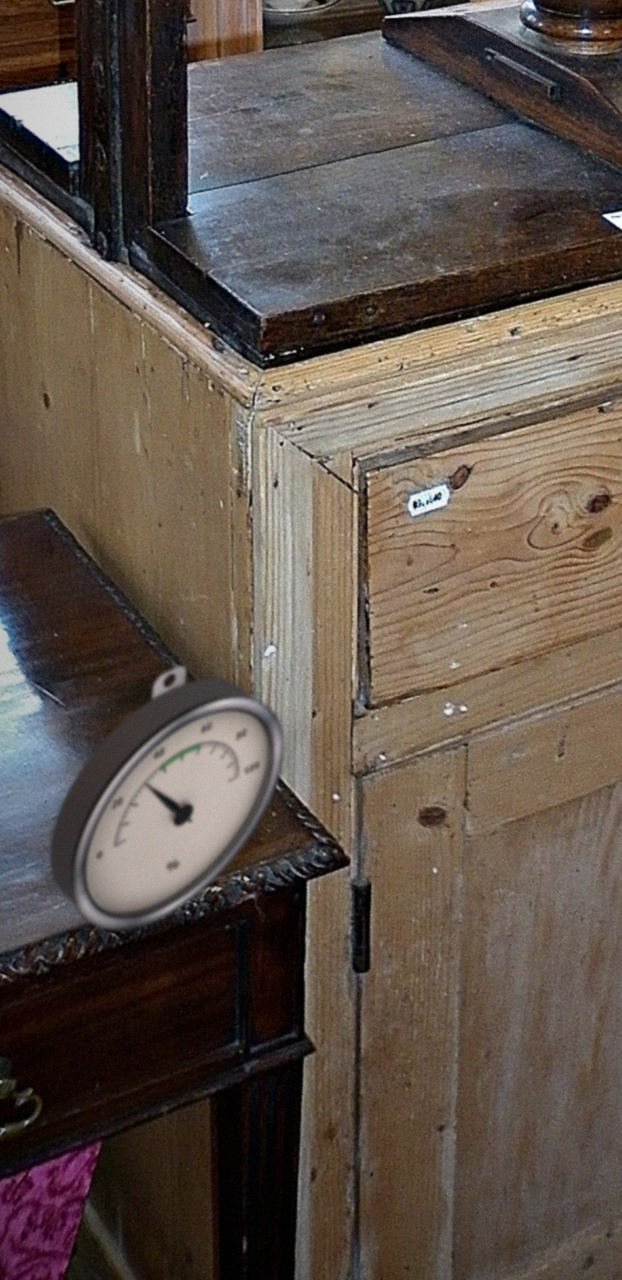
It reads {"value": 30, "unit": "%"}
